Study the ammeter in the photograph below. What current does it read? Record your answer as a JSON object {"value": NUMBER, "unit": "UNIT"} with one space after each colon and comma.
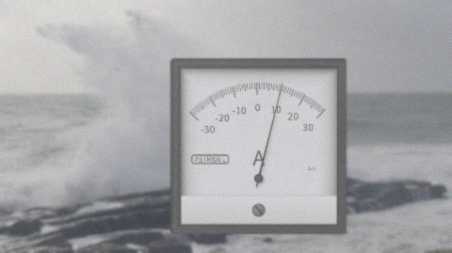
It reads {"value": 10, "unit": "A"}
